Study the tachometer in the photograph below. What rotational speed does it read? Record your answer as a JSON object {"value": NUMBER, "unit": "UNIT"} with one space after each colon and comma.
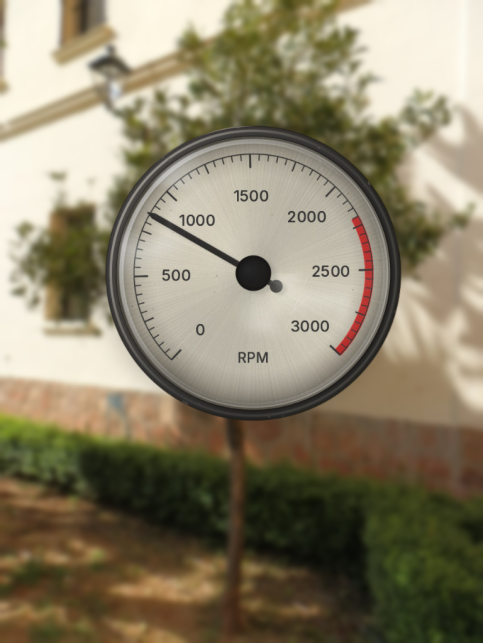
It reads {"value": 850, "unit": "rpm"}
